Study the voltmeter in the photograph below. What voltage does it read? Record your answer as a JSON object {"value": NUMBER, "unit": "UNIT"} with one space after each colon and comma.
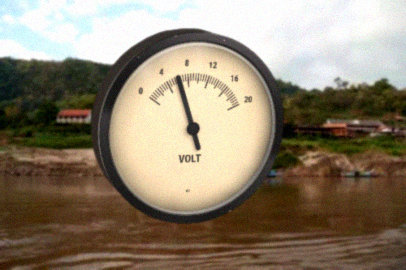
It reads {"value": 6, "unit": "V"}
